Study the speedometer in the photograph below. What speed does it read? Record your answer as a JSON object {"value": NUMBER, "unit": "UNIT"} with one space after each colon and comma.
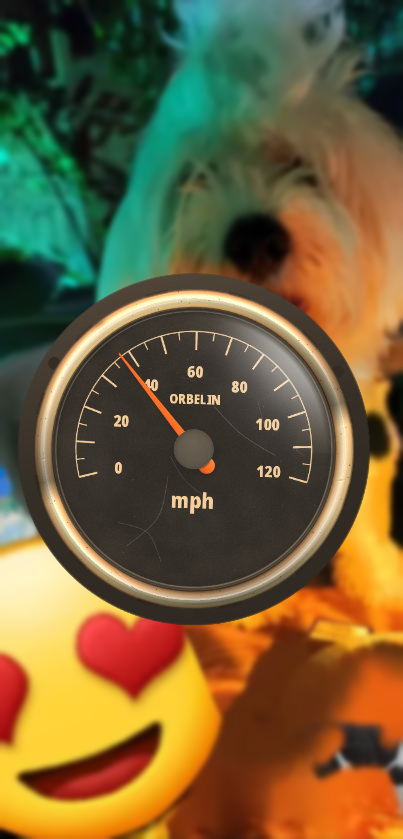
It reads {"value": 37.5, "unit": "mph"}
